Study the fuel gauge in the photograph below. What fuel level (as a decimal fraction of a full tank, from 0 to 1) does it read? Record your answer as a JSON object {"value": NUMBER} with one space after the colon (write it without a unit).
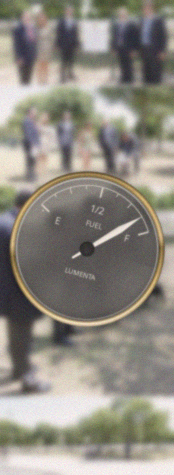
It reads {"value": 0.875}
